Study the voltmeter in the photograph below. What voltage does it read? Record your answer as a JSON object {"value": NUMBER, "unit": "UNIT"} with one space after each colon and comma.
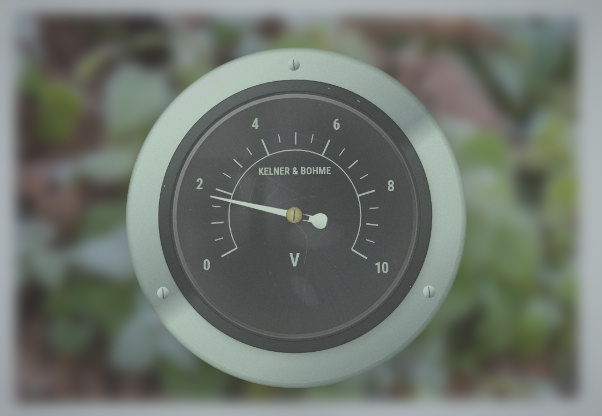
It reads {"value": 1.75, "unit": "V"}
